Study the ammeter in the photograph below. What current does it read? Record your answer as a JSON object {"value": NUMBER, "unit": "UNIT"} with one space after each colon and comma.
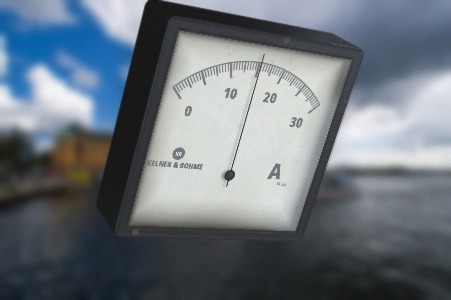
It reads {"value": 15, "unit": "A"}
